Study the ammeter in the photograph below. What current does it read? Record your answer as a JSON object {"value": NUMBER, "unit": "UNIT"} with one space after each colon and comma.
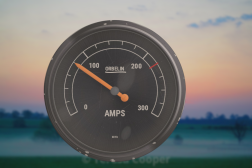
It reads {"value": 80, "unit": "A"}
